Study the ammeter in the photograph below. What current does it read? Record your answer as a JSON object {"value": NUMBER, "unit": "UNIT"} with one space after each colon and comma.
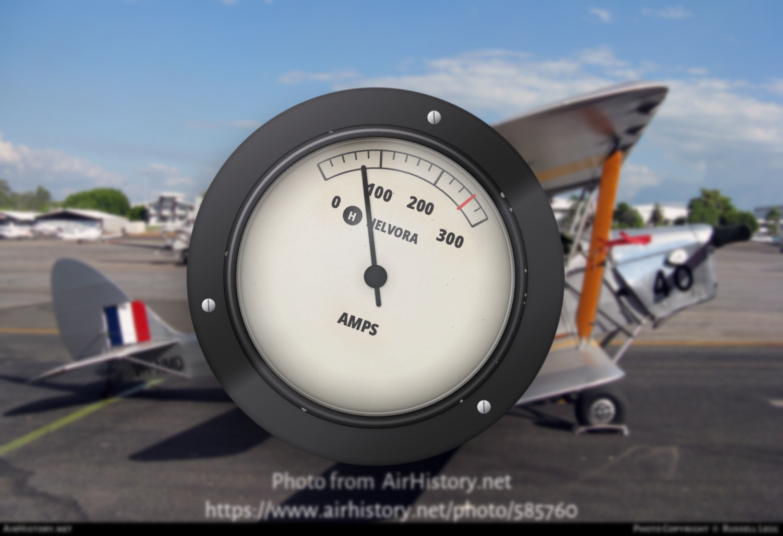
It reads {"value": 70, "unit": "A"}
